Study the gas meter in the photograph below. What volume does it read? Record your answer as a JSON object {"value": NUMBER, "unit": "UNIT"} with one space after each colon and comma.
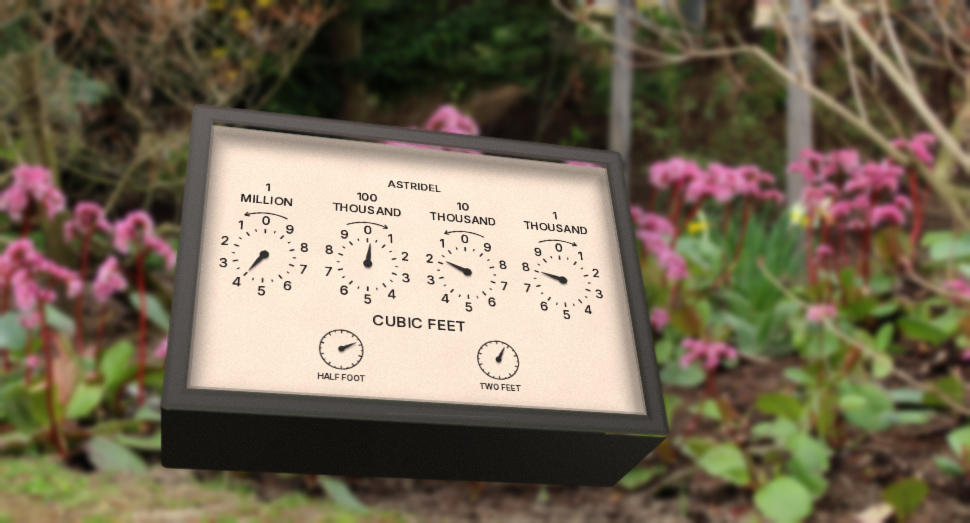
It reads {"value": 401800, "unit": "ft³"}
